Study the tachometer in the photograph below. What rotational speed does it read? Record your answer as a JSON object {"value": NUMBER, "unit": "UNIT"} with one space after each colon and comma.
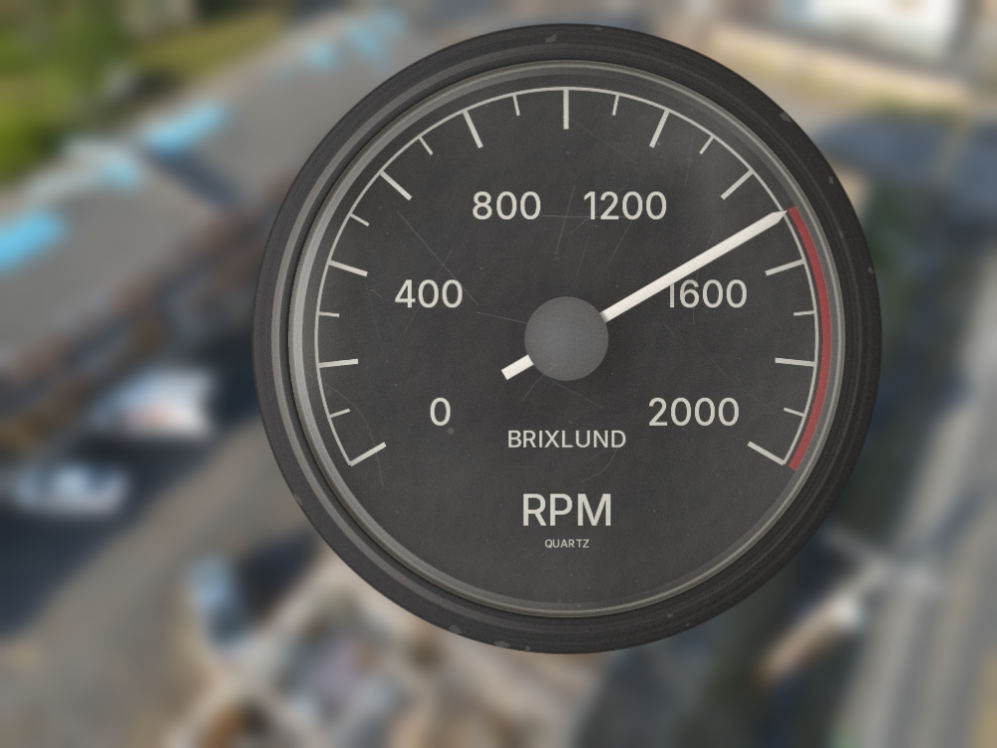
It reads {"value": 1500, "unit": "rpm"}
